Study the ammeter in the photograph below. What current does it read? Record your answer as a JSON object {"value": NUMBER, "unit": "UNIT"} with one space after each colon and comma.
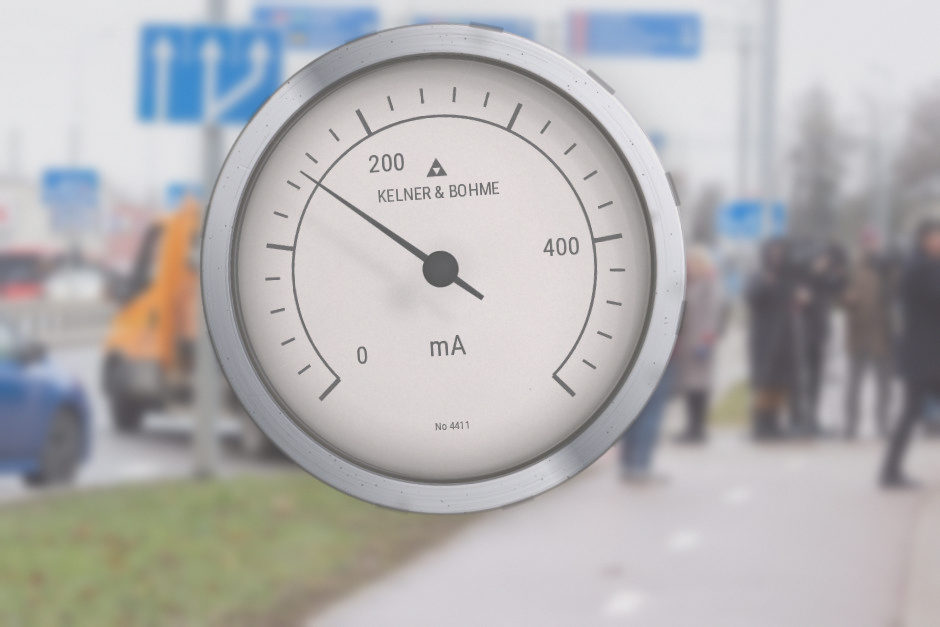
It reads {"value": 150, "unit": "mA"}
